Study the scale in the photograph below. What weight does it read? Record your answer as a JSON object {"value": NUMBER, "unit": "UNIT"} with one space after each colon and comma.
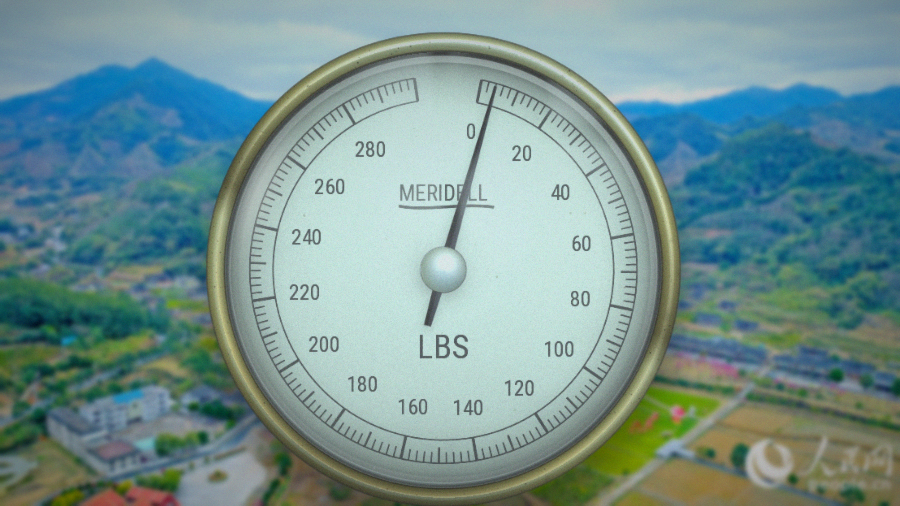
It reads {"value": 4, "unit": "lb"}
